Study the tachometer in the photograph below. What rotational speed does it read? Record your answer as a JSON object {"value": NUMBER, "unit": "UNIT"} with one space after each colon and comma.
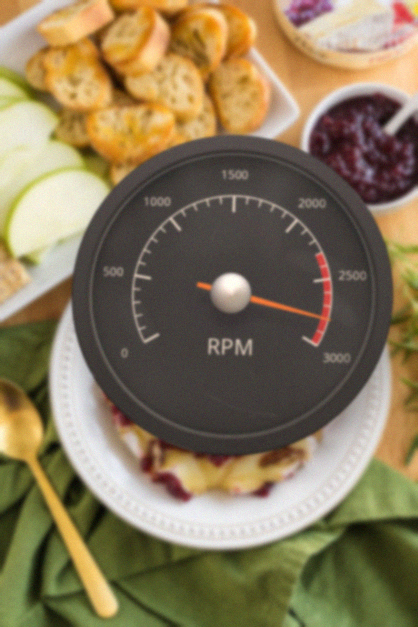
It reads {"value": 2800, "unit": "rpm"}
